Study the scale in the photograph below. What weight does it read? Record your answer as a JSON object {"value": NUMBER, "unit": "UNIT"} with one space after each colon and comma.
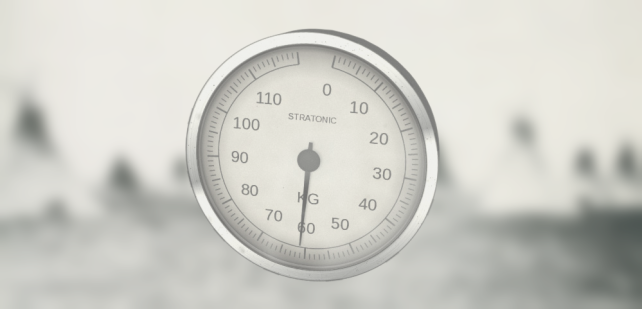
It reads {"value": 61, "unit": "kg"}
